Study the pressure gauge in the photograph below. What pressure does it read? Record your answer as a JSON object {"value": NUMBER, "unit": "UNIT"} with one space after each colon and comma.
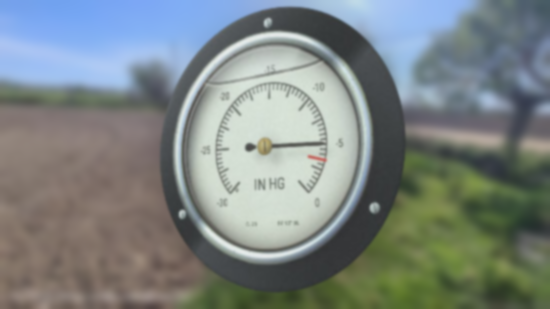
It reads {"value": -5, "unit": "inHg"}
